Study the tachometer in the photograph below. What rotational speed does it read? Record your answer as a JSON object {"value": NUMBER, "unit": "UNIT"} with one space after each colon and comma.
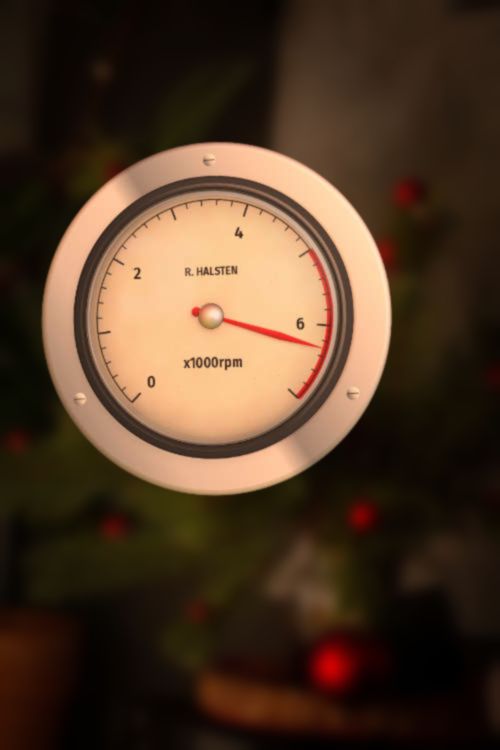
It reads {"value": 6300, "unit": "rpm"}
